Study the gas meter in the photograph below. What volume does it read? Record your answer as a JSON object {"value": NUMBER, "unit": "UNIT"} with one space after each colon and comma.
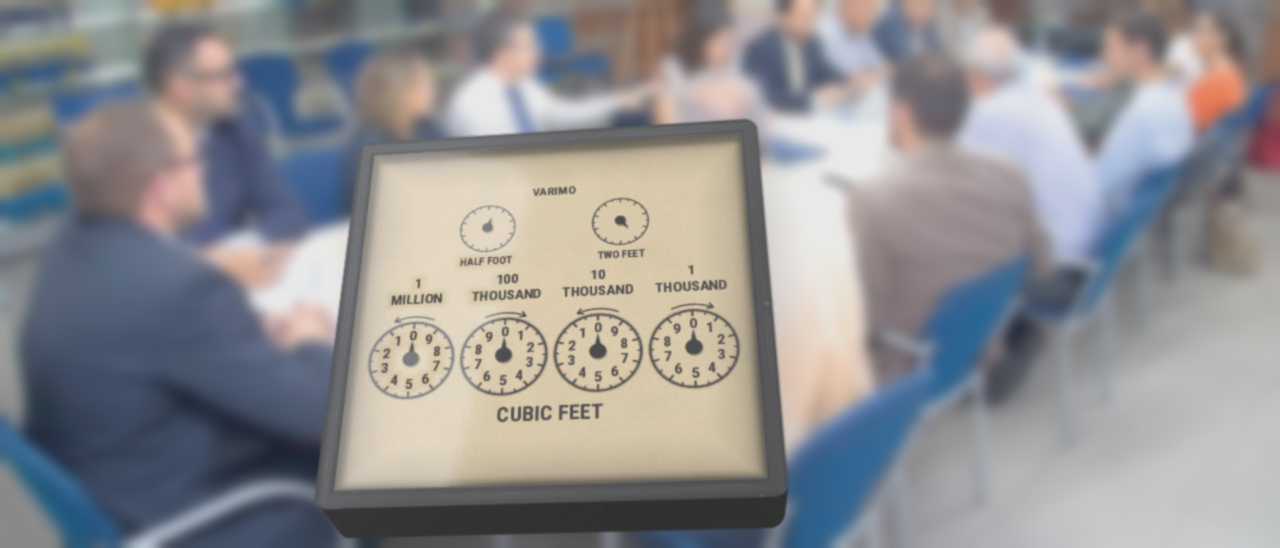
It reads {"value": 0, "unit": "ft³"}
